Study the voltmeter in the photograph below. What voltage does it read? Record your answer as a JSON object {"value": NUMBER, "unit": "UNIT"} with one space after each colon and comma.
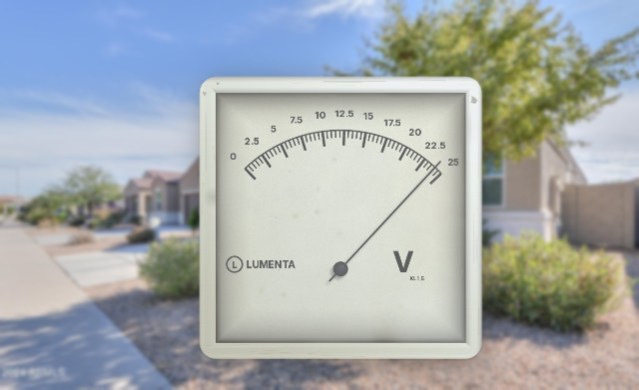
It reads {"value": 24, "unit": "V"}
